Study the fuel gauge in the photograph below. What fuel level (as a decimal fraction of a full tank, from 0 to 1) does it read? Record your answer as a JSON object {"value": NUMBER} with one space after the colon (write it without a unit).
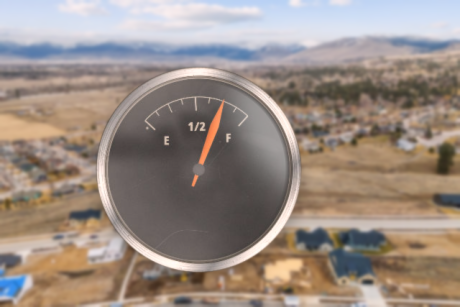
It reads {"value": 0.75}
